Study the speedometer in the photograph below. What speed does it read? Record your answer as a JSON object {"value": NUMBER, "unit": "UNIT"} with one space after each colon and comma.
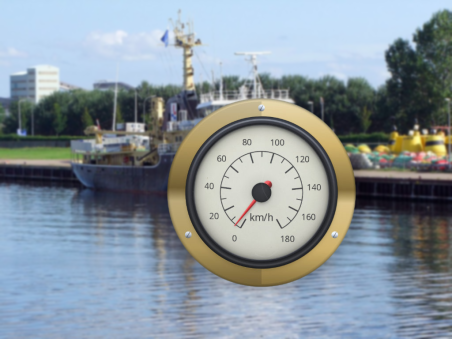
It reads {"value": 5, "unit": "km/h"}
